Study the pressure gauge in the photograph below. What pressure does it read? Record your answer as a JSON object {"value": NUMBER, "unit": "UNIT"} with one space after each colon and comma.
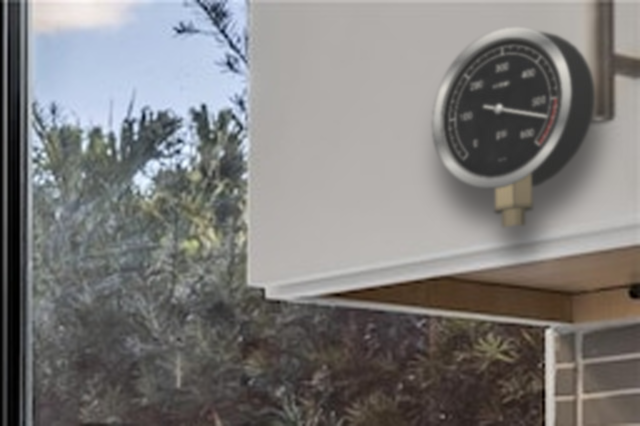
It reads {"value": 540, "unit": "psi"}
